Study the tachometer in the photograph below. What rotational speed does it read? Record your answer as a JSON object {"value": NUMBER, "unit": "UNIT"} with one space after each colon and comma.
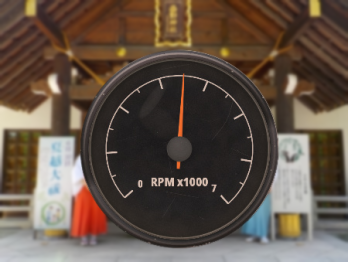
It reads {"value": 3500, "unit": "rpm"}
